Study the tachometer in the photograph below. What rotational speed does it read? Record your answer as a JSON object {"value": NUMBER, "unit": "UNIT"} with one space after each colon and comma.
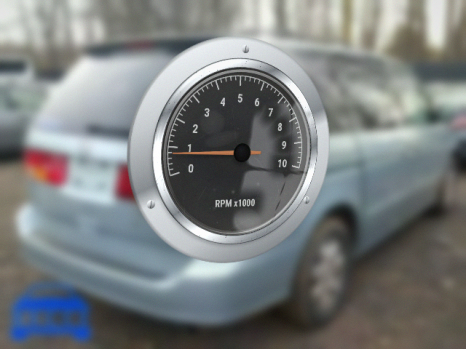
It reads {"value": 800, "unit": "rpm"}
